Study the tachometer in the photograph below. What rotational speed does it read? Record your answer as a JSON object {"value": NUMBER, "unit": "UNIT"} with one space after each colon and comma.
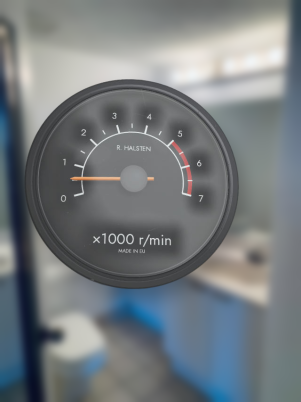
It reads {"value": 500, "unit": "rpm"}
